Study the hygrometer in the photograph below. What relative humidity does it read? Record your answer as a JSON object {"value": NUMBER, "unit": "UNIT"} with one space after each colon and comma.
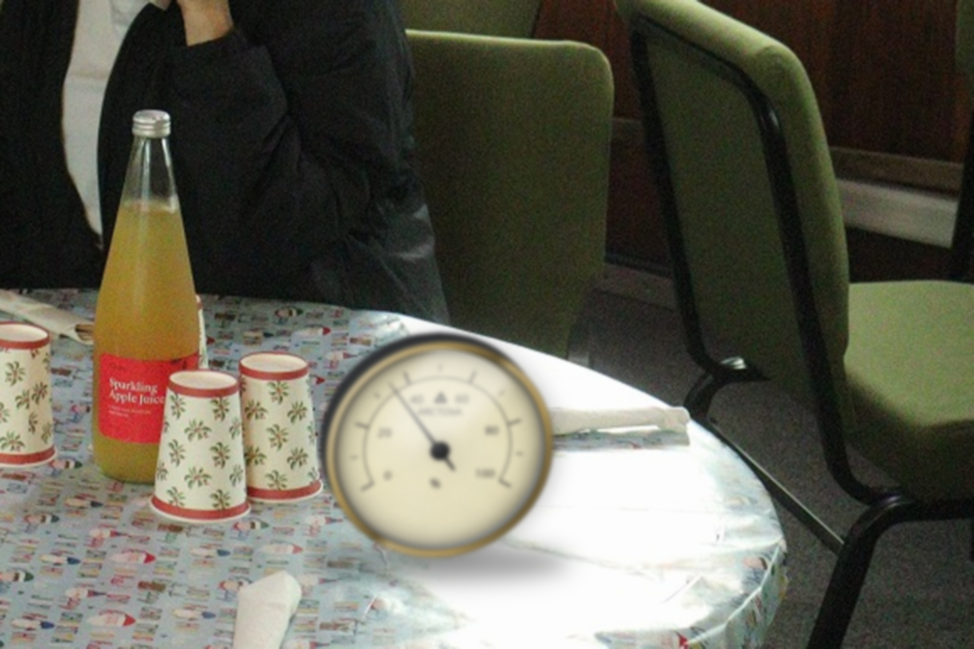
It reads {"value": 35, "unit": "%"}
